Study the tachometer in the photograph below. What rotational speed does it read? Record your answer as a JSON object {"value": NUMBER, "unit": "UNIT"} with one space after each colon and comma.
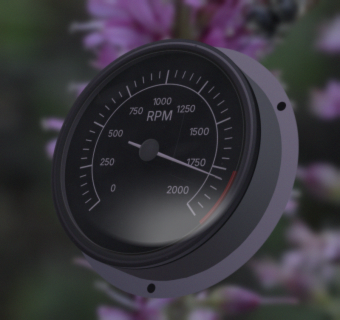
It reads {"value": 1800, "unit": "rpm"}
